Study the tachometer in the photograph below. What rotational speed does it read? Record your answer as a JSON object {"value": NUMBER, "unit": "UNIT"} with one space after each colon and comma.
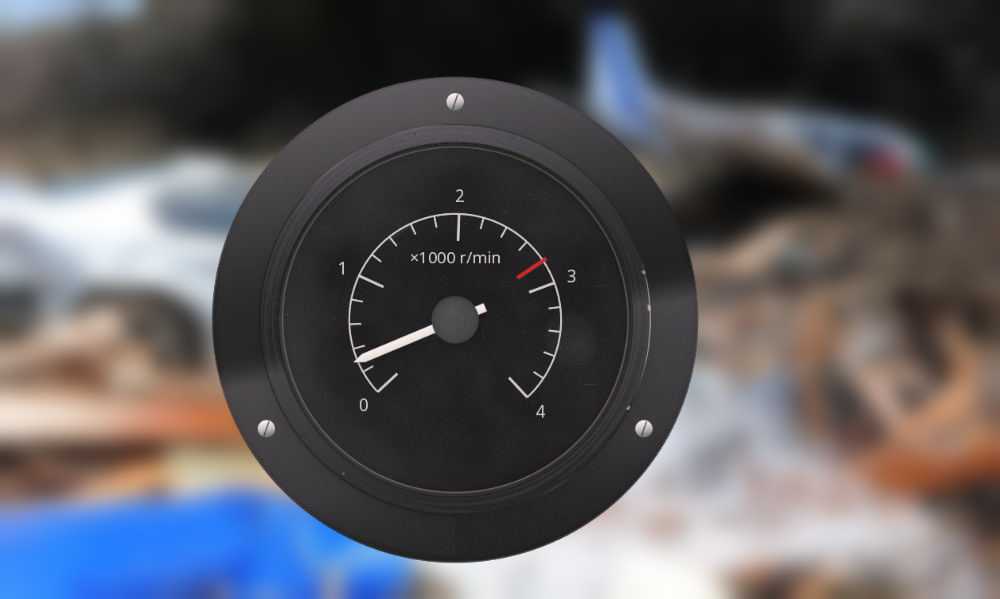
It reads {"value": 300, "unit": "rpm"}
